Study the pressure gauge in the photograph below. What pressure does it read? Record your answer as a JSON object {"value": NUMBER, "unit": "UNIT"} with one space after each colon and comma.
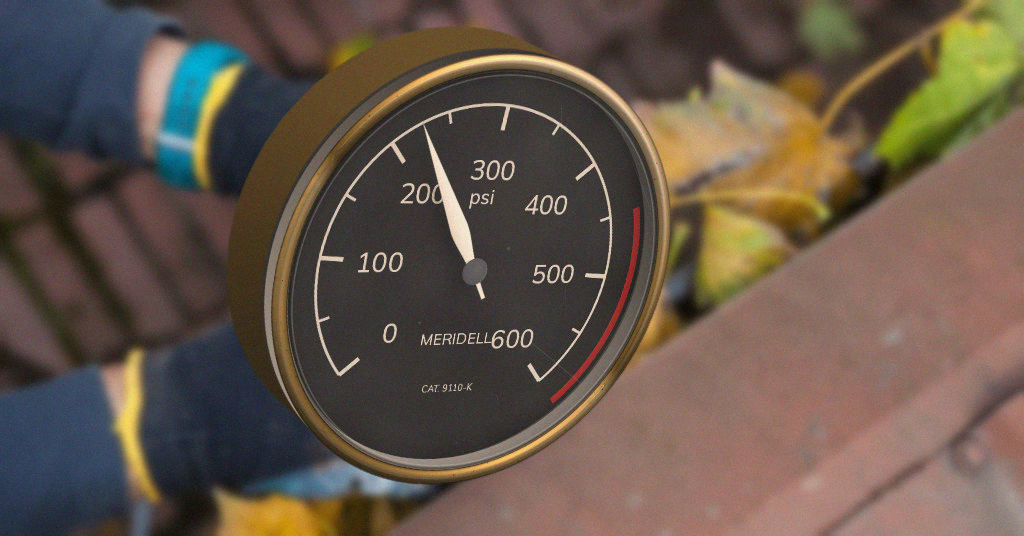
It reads {"value": 225, "unit": "psi"}
